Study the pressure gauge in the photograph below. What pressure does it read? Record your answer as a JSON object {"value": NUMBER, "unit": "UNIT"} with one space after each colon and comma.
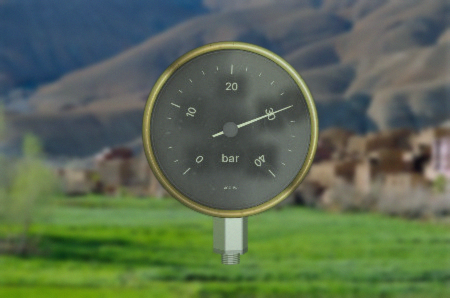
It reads {"value": 30, "unit": "bar"}
